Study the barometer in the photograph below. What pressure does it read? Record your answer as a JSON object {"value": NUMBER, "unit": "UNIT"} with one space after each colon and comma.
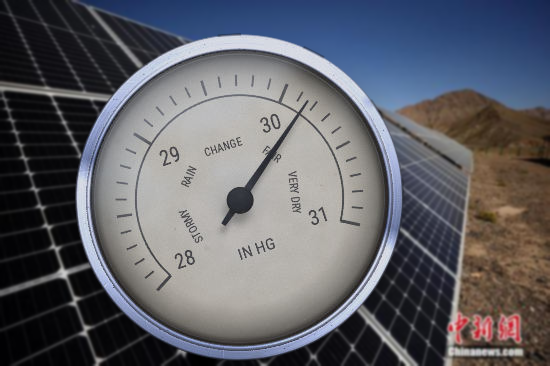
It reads {"value": 30.15, "unit": "inHg"}
